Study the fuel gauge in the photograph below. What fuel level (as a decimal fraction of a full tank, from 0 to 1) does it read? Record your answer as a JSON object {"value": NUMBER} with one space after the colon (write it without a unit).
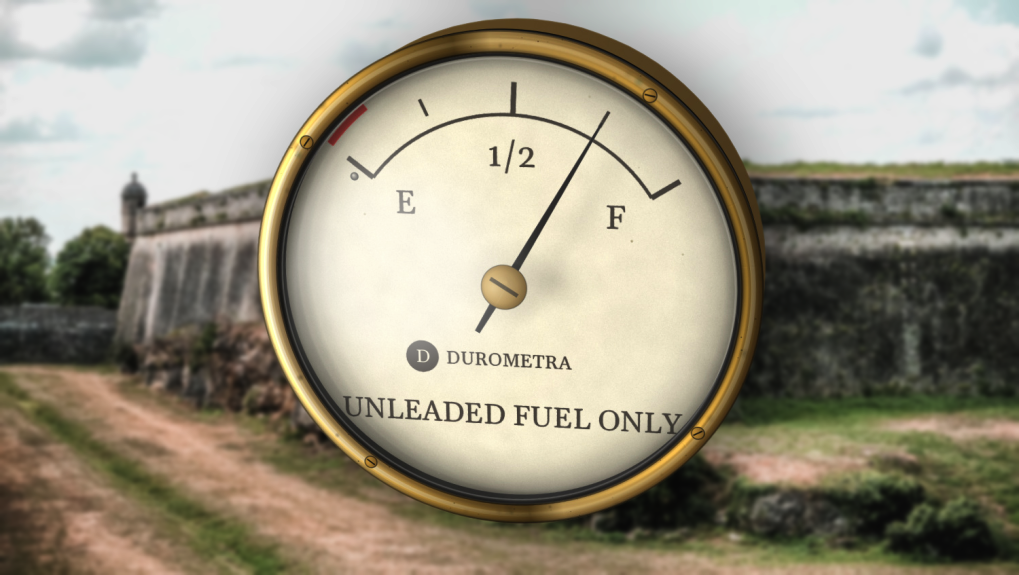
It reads {"value": 0.75}
